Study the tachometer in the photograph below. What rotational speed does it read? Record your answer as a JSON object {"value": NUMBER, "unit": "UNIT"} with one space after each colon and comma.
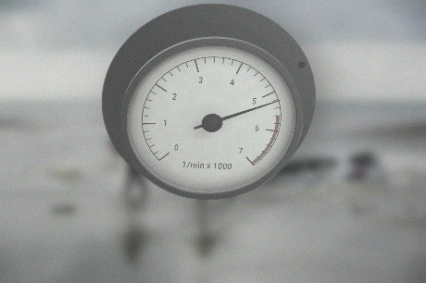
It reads {"value": 5200, "unit": "rpm"}
